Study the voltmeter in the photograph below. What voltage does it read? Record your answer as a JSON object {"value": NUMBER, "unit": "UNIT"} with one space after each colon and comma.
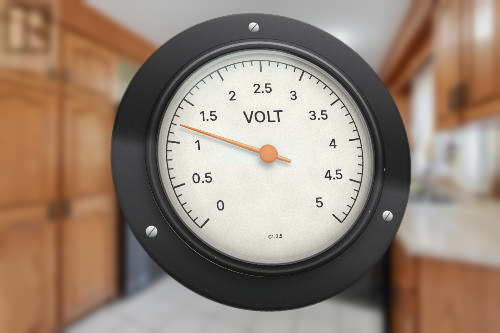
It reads {"value": 1.2, "unit": "V"}
